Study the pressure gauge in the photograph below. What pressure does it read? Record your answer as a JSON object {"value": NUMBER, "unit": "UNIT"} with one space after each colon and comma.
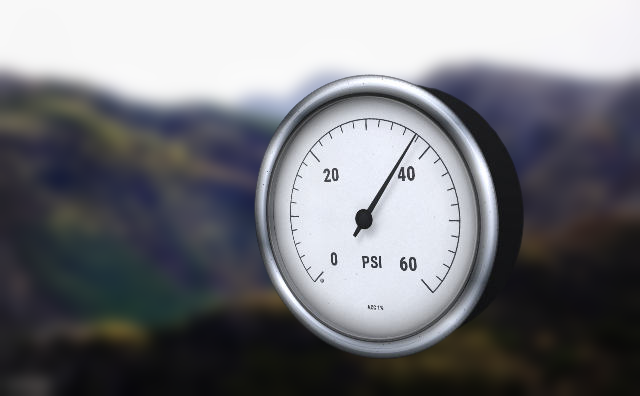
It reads {"value": 38, "unit": "psi"}
